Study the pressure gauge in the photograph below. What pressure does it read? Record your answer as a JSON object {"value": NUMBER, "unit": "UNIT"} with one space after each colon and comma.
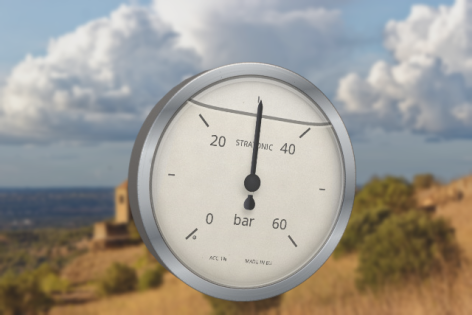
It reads {"value": 30, "unit": "bar"}
